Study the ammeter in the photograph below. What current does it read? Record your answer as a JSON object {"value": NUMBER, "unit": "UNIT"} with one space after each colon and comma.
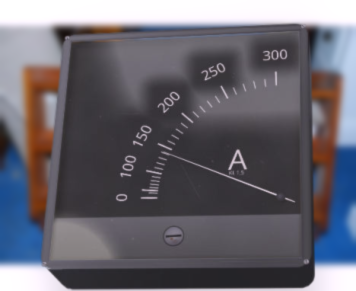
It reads {"value": 140, "unit": "A"}
